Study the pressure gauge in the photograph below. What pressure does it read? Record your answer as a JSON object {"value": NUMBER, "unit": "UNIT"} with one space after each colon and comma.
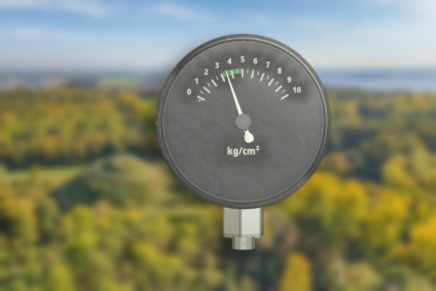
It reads {"value": 3.5, "unit": "kg/cm²"}
